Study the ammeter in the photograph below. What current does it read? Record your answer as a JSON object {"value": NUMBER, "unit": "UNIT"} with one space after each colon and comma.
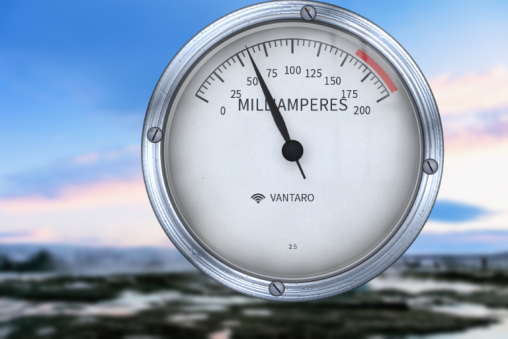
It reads {"value": 60, "unit": "mA"}
